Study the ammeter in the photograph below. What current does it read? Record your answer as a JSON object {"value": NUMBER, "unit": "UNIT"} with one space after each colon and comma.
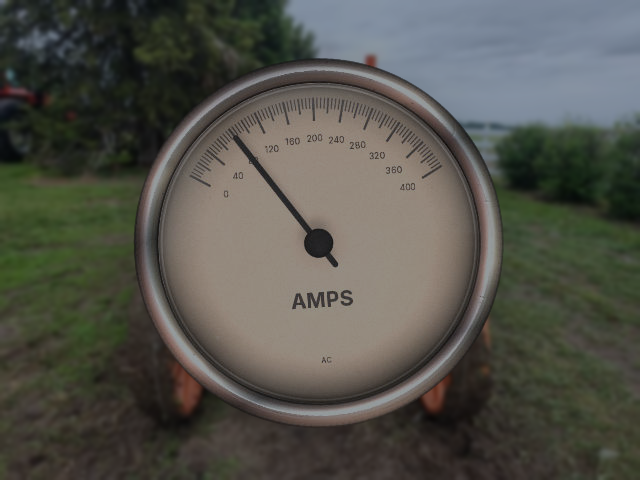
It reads {"value": 80, "unit": "A"}
